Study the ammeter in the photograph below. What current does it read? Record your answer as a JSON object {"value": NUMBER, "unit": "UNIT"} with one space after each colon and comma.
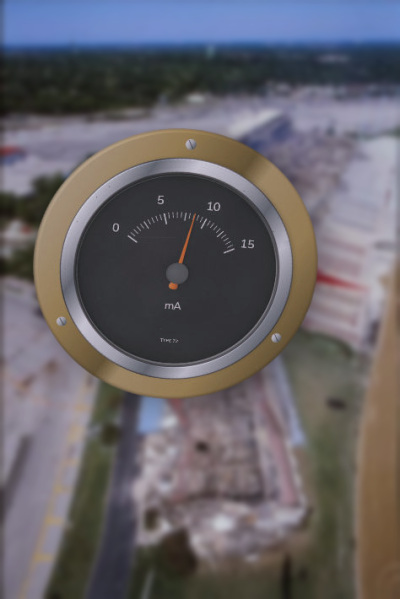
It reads {"value": 8.5, "unit": "mA"}
